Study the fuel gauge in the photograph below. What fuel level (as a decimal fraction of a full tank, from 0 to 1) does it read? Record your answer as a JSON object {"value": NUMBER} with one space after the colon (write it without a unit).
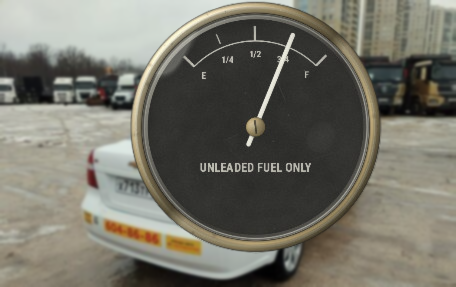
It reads {"value": 0.75}
